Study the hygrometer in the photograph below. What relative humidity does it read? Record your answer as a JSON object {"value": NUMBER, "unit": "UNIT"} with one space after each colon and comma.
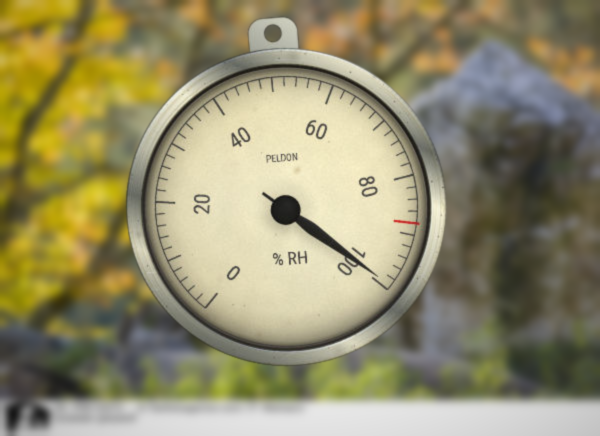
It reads {"value": 99, "unit": "%"}
